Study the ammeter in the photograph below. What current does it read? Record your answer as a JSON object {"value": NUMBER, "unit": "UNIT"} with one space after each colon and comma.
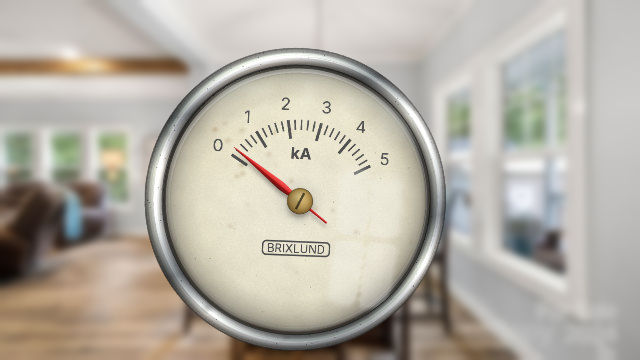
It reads {"value": 0.2, "unit": "kA"}
